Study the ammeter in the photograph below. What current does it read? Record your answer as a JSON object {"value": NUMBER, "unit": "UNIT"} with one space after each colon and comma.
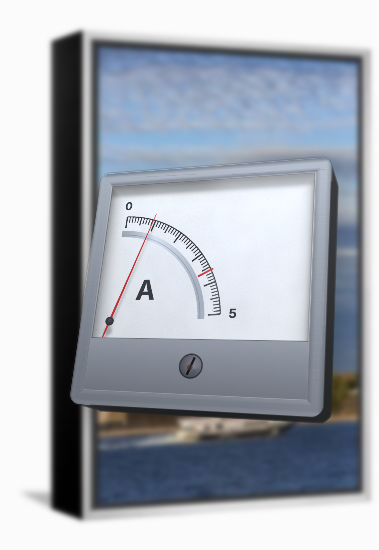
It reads {"value": 1, "unit": "A"}
